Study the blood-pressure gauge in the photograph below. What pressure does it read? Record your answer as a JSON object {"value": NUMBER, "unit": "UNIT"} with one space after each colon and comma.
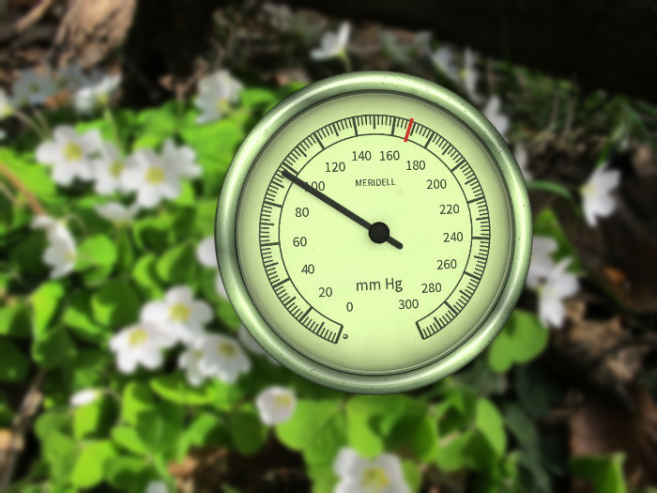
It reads {"value": 96, "unit": "mmHg"}
